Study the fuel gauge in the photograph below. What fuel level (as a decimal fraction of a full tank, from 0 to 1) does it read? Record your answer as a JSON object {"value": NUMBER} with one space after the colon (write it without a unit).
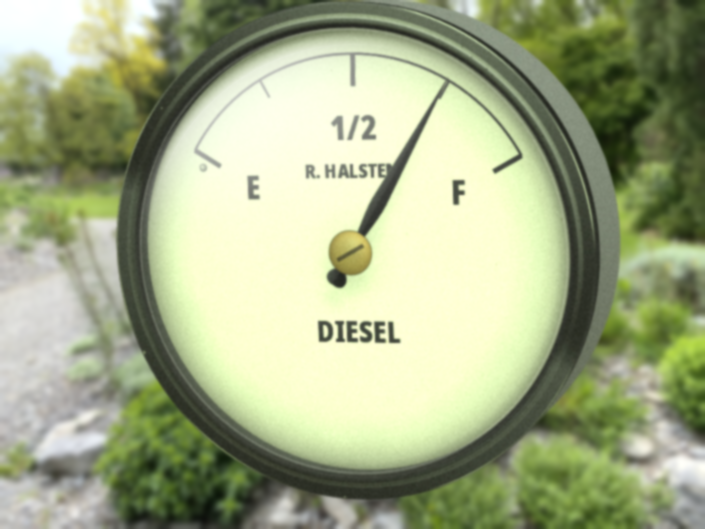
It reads {"value": 0.75}
